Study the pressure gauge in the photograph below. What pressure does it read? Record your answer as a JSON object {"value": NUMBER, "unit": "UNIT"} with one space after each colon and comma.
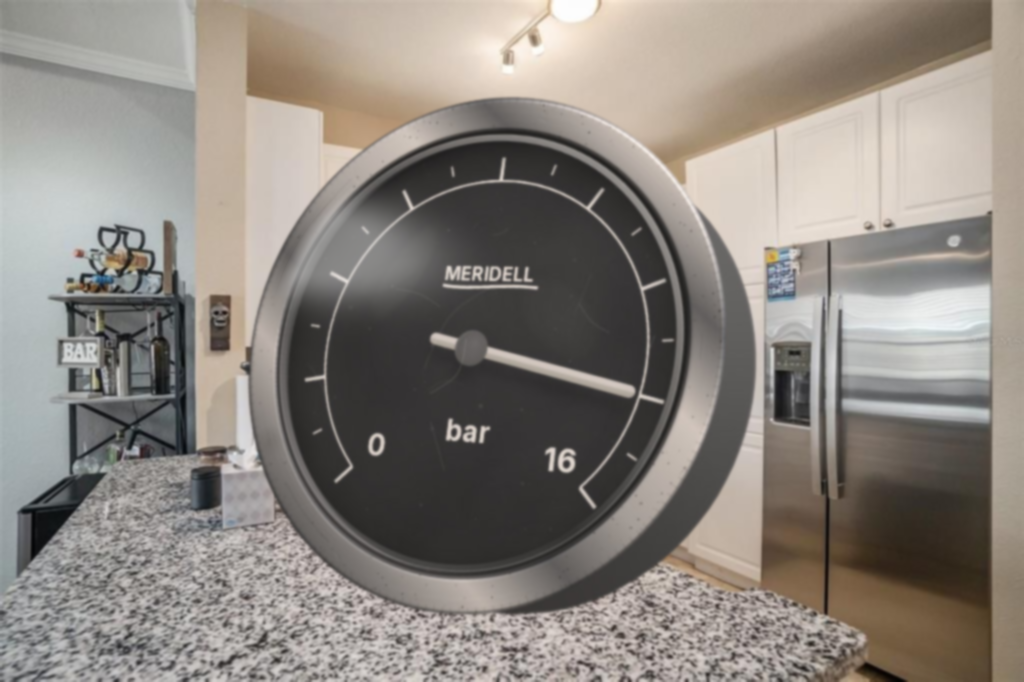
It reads {"value": 14, "unit": "bar"}
